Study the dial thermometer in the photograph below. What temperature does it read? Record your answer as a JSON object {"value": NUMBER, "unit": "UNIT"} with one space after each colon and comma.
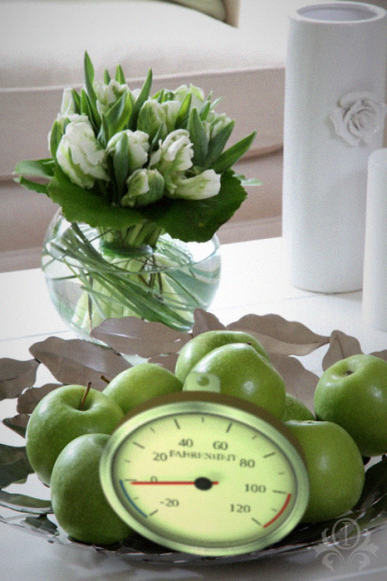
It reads {"value": 0, "unit": "°F"}
